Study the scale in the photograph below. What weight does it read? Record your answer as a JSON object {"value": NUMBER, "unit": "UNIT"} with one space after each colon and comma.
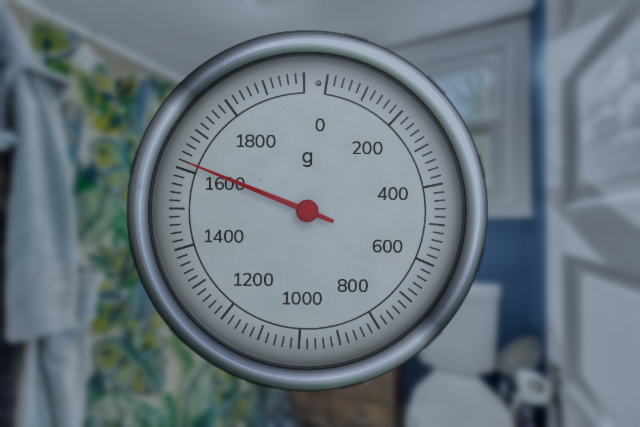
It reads {"value": 1620, "unit": "g"}
